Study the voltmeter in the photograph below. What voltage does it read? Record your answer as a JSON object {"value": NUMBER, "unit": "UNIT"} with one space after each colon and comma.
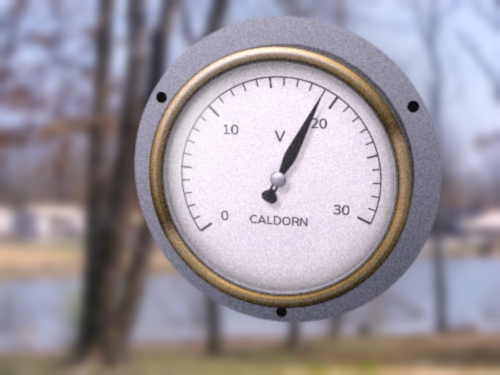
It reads {"value": 19, "unit": "V"}
